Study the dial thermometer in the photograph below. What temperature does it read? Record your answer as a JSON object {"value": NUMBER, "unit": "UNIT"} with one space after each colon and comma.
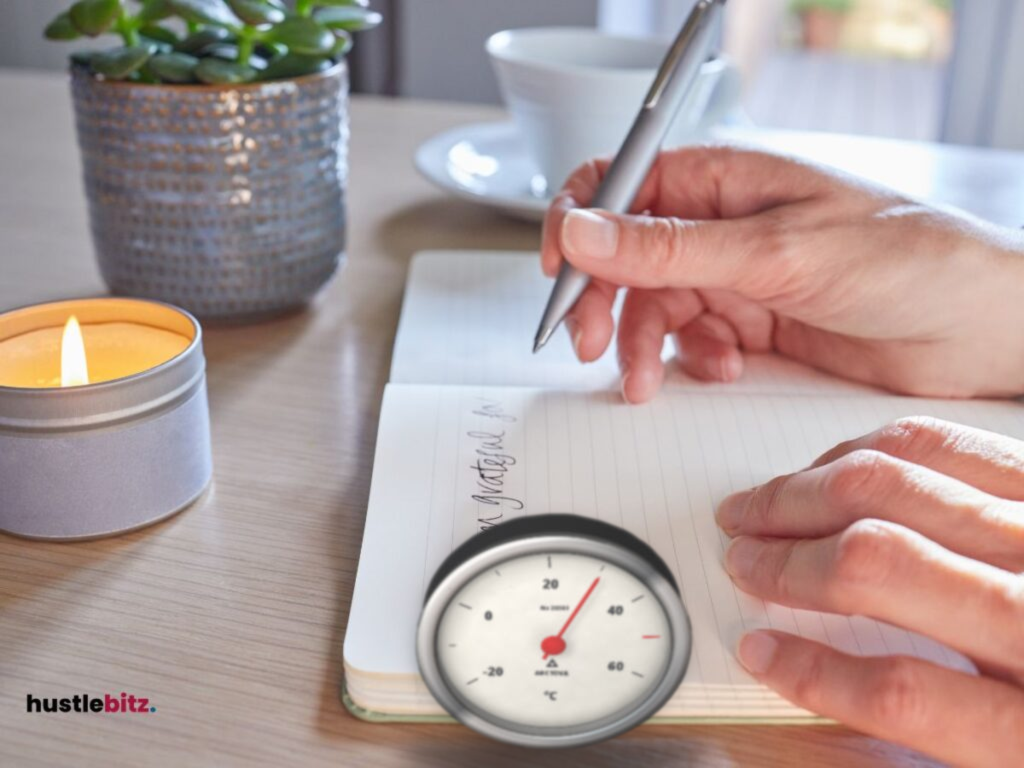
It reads {"value": 30, "unit": "°C"}
